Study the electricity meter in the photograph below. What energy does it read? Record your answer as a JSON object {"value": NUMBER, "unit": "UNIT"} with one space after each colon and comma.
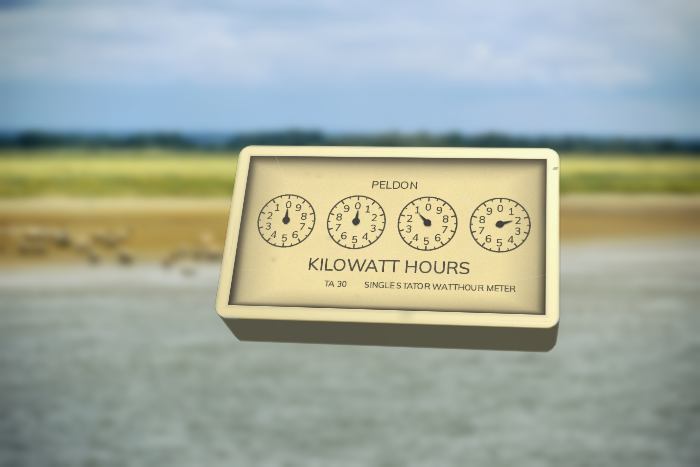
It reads {"value": 12, "unit": "kWh"}
